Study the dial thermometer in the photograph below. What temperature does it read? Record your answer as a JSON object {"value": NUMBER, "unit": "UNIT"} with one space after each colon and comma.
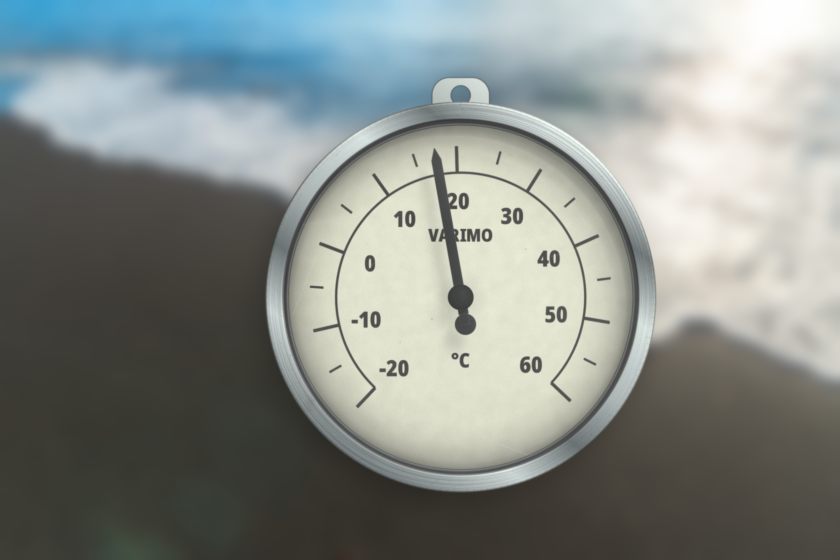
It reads {"value": 17.5, "unit": "°C"}
